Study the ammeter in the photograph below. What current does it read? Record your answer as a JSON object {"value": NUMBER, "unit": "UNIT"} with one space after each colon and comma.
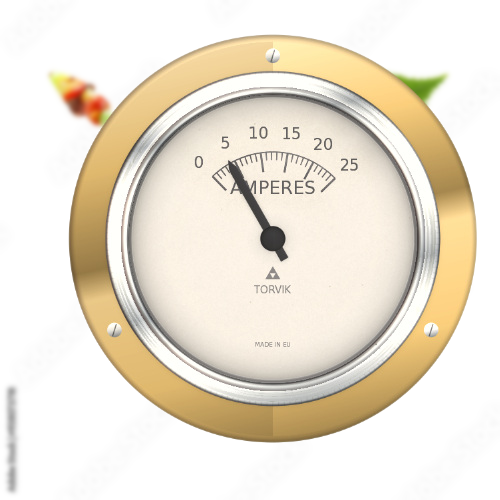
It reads {"value": 4, "unit": "A"}
